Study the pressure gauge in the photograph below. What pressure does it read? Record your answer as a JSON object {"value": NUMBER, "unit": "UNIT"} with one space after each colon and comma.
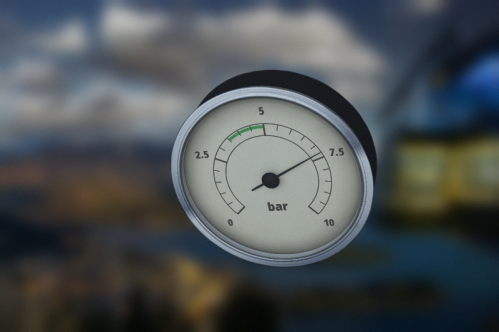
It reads {"value": 7.25, "unit": "bar"}
